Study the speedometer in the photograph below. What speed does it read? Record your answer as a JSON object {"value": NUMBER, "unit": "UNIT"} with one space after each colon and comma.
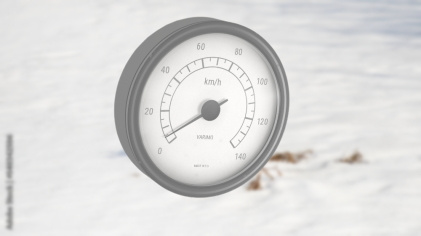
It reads {"value": 5, "unit": "km/h"}
